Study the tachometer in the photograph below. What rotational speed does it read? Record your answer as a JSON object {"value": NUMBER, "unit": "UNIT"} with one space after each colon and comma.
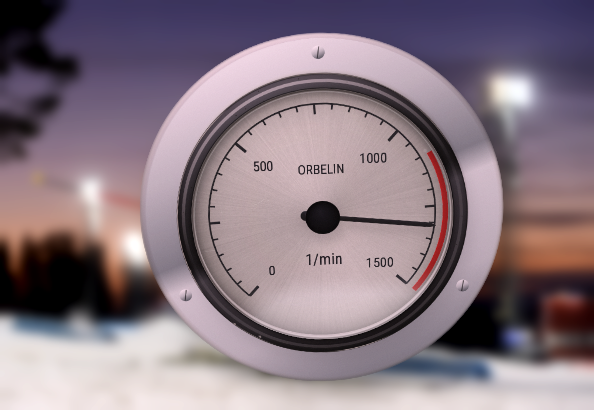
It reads {"value": 1300, "unit": "rpm"}
